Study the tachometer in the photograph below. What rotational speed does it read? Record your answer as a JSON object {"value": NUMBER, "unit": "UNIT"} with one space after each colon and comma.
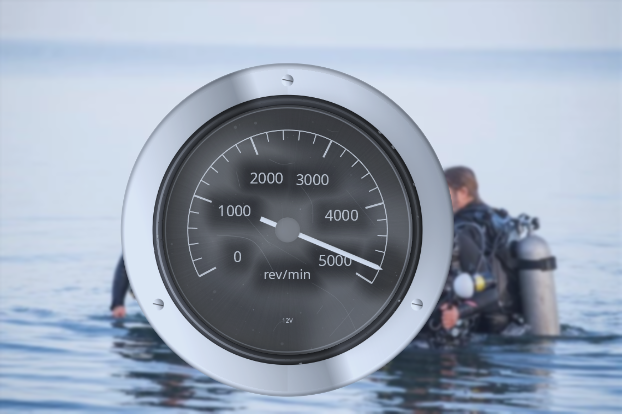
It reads {"value": 4800, "unit": "rpm"}
